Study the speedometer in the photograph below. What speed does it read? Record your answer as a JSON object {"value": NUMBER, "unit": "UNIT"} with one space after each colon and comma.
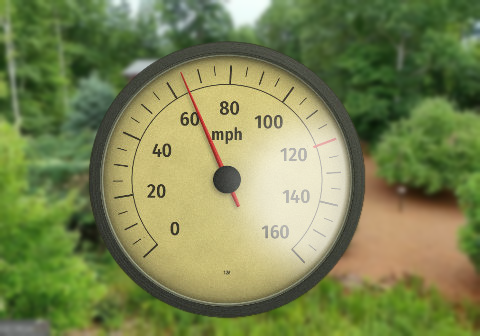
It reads {"value": 65, "unit": "mph"}
